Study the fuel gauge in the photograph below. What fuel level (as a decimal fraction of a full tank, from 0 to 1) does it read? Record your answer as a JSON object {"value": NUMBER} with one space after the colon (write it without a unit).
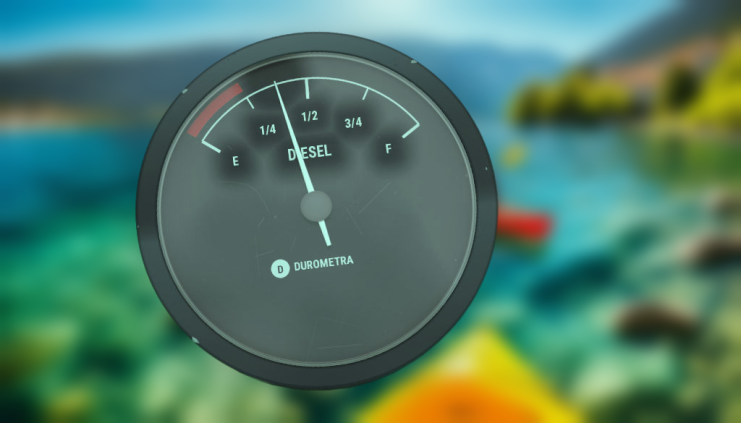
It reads {"value": 0.375}
